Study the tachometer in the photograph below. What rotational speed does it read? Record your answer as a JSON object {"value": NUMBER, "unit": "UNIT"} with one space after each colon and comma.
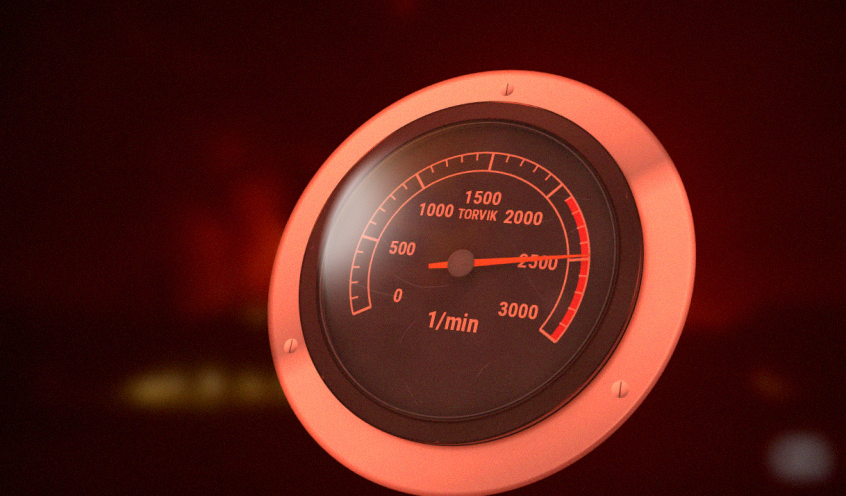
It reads {"value": 2500, "unit": "rpm"}
